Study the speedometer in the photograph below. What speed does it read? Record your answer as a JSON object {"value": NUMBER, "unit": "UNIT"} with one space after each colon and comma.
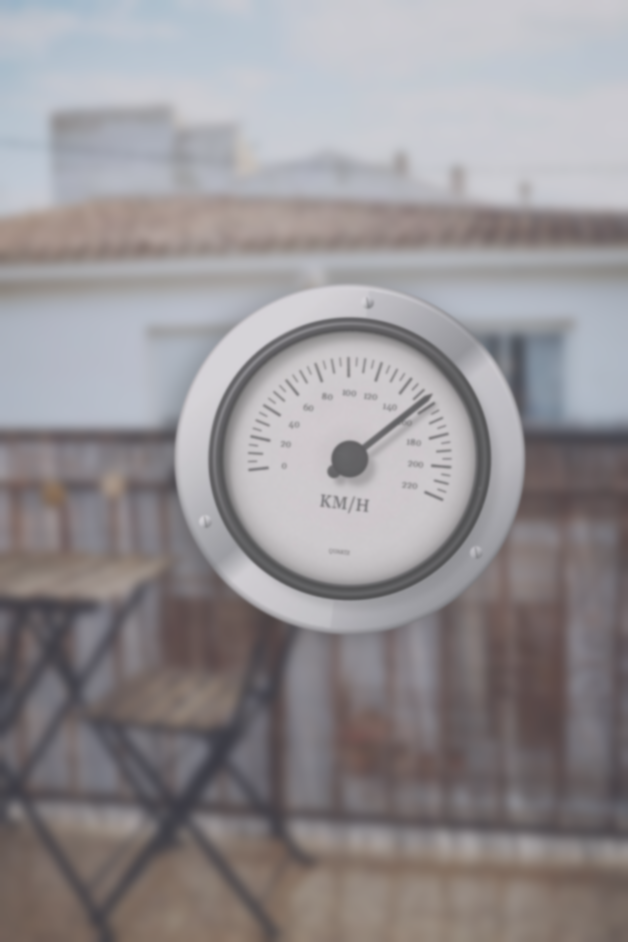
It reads {"value": 155, "unit": "km/h"}
